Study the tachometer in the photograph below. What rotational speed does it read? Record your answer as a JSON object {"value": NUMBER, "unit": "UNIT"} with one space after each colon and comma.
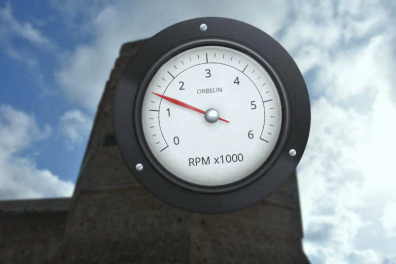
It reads {"value": 1400, "unit": "rpm"}
